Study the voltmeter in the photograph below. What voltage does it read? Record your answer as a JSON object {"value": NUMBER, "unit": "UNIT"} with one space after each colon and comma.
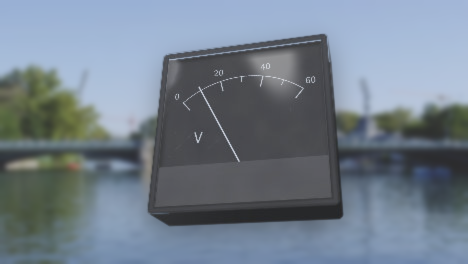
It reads {"value": 10, "unit": "V"}
